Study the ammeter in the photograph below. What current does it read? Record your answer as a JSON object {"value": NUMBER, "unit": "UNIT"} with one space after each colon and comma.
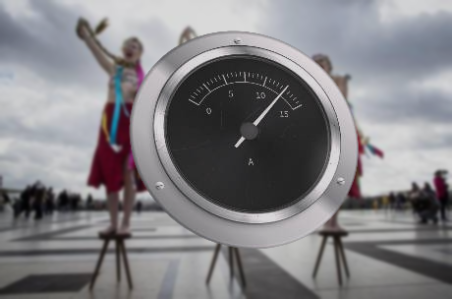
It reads {"value": 12.5, "unit": "A"}
